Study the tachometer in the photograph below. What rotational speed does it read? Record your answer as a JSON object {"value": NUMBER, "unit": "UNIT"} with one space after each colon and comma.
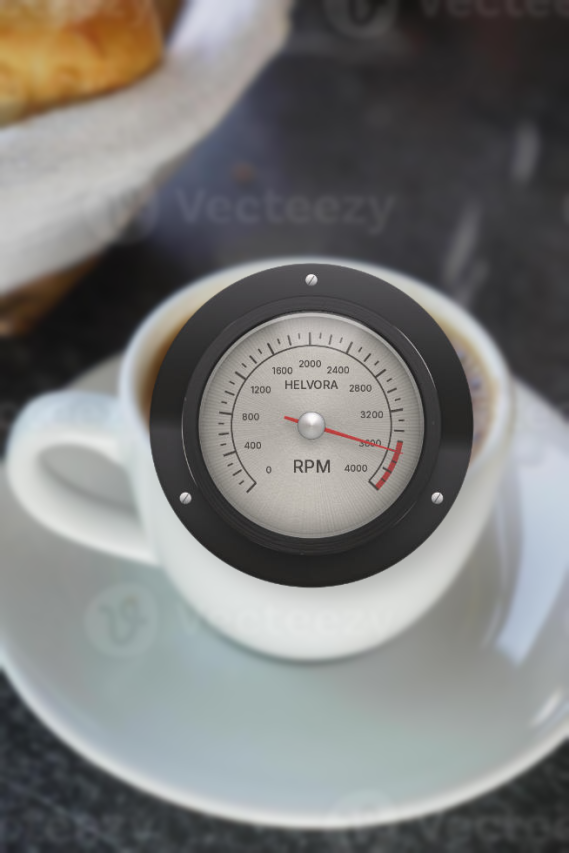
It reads {"value": 3600, "unit": "rpm"}
